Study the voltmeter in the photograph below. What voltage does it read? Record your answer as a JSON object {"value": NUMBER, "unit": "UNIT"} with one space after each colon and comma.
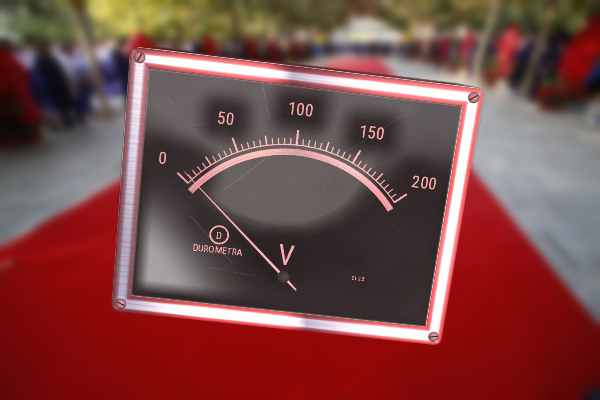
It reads {"value": 5, "unit": "V"}
